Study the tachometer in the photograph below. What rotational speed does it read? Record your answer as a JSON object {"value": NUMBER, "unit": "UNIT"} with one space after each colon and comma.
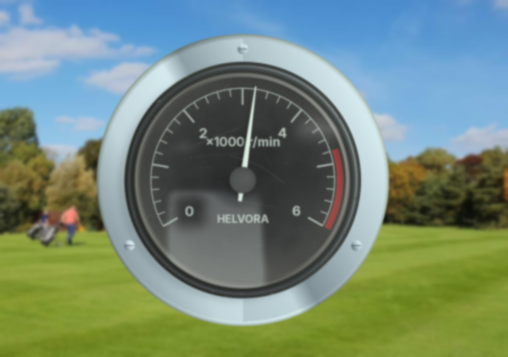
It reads {"value": 3200, "unit": "rpm"}
